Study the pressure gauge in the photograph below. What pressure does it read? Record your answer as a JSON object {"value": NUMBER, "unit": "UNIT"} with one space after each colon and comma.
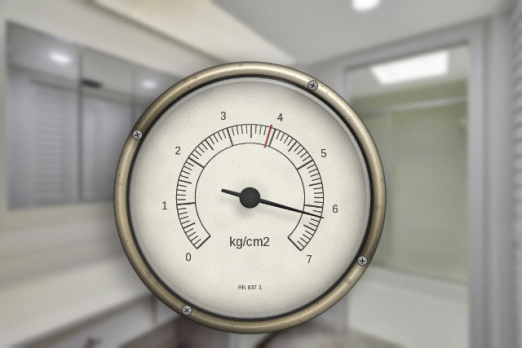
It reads {"value": 6.2, "unit": "kg/cm²"}
